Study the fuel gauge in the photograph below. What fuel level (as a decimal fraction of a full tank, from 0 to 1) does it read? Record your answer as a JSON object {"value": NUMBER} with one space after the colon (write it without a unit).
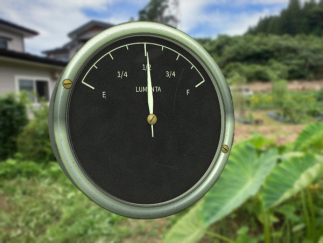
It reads {"value": 0.5}
